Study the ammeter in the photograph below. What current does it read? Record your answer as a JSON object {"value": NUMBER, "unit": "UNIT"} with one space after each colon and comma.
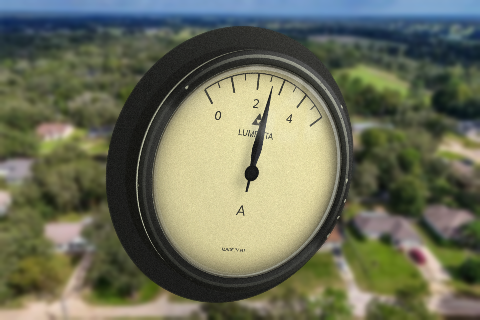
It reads {"value": 2.5, "unit": "A"}
